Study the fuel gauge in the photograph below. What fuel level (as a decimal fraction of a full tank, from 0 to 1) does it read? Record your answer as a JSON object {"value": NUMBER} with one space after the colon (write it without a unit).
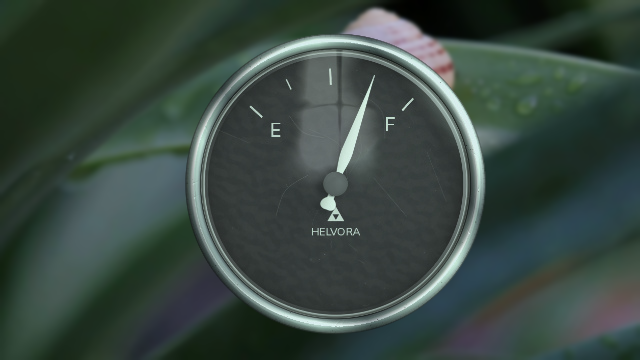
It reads {"value": 0.75}
